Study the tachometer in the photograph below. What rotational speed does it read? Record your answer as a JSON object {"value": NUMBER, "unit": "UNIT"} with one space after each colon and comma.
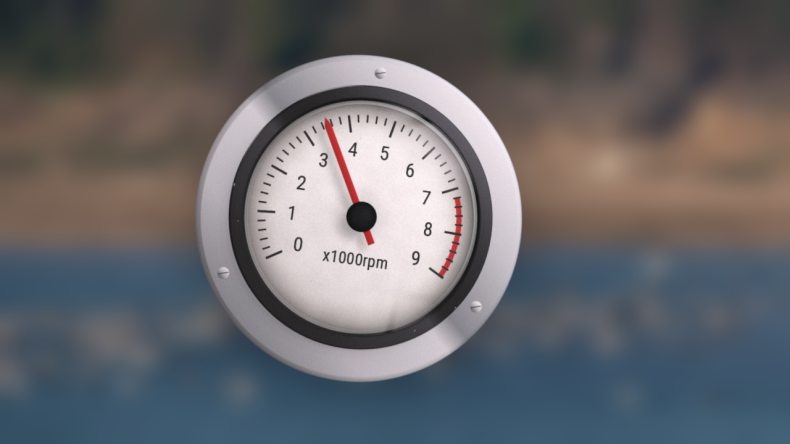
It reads {"value": 3500, "unit": "rpm"}
